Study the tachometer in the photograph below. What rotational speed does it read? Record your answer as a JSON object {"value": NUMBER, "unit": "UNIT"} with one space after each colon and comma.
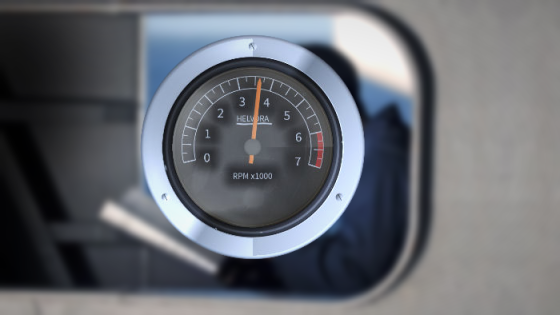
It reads {"value": 3625, "unit": "rpm"}
